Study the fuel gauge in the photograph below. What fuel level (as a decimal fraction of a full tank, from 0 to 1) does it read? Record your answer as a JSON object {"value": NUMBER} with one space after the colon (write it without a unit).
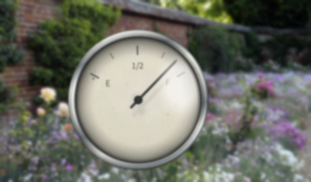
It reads {"value": 0.875}
